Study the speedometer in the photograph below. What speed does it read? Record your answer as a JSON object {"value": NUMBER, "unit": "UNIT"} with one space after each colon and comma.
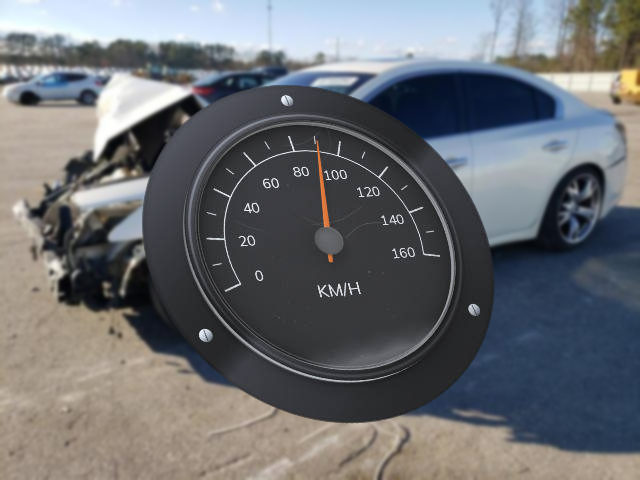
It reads {"value": 90, "unit": "km/h"}
